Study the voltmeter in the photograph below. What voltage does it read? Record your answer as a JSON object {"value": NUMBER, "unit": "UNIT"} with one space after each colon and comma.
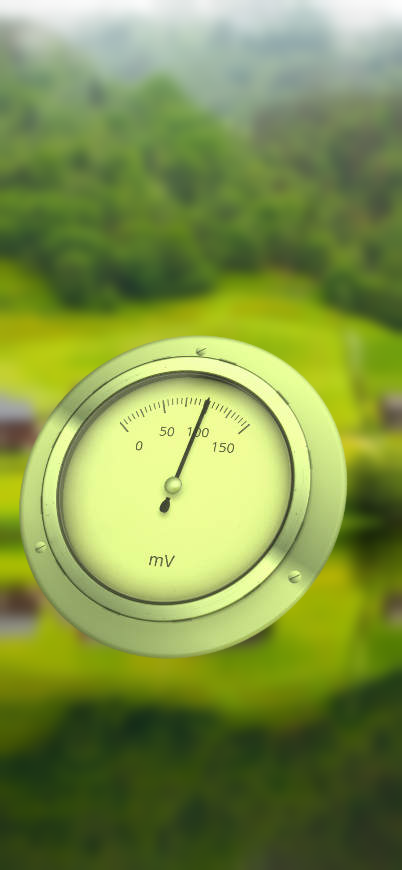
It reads {"value": 100, "unit": "mV"}
